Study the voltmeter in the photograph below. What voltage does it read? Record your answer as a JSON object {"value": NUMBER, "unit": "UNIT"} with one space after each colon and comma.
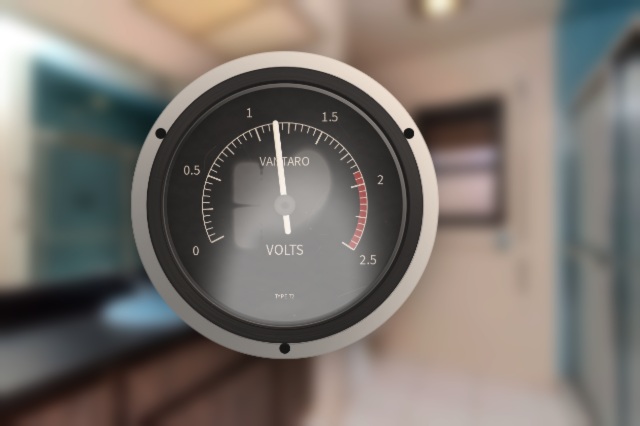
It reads {"value": 1.15, "unit": "V"}
